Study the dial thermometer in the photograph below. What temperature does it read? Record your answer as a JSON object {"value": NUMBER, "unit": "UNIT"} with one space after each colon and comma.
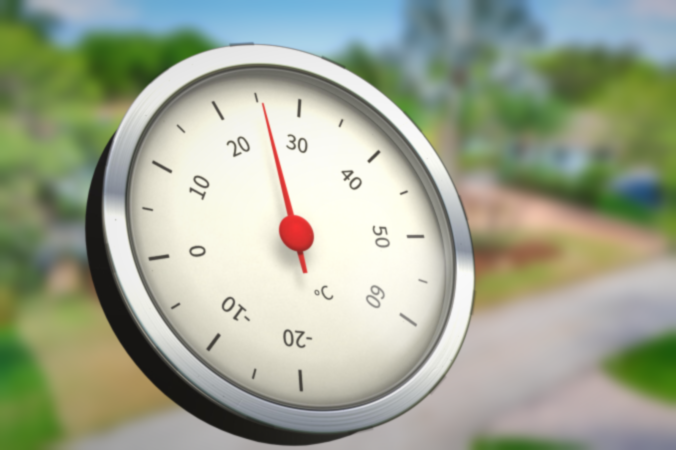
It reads {"value": 25, "unit": "°C"}
